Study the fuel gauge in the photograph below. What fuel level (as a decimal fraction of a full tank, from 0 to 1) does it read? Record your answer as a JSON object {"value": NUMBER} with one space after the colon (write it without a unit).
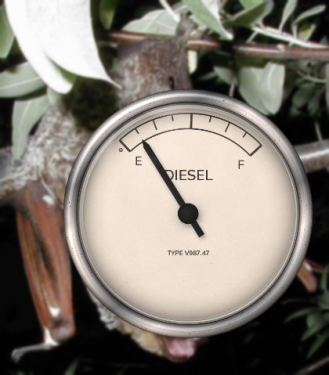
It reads {"value": 0.125}
